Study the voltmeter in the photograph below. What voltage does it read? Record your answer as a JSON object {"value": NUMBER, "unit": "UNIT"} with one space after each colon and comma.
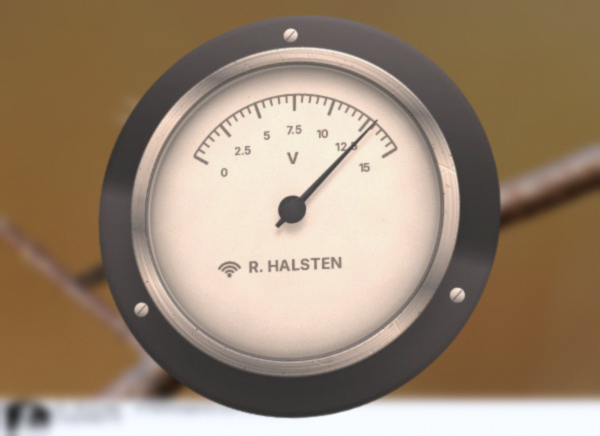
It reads {"value": 13, "unit": "V"}
